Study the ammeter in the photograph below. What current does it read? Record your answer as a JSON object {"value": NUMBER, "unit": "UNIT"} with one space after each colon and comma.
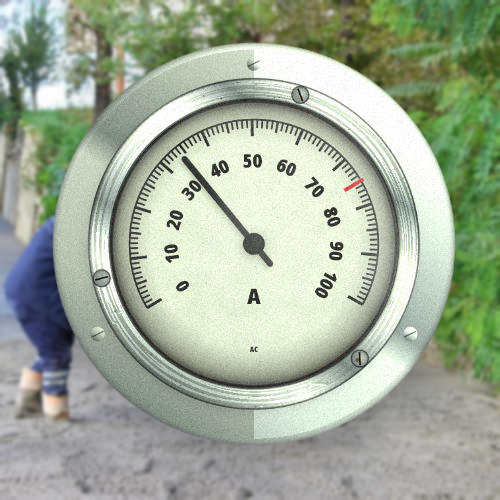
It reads {"value": 34, "unit": "A"}
